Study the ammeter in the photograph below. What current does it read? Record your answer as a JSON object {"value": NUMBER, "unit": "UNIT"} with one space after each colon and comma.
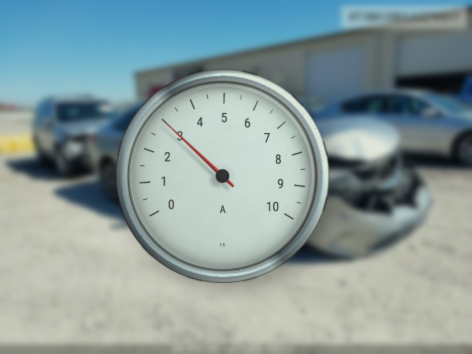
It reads {"value": 3, "unit": "A"}
